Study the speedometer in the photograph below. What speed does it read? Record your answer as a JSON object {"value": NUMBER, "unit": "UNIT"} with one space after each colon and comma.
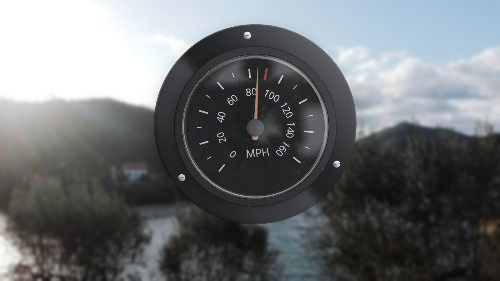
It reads {"value": 85, "unit": "mph"}
